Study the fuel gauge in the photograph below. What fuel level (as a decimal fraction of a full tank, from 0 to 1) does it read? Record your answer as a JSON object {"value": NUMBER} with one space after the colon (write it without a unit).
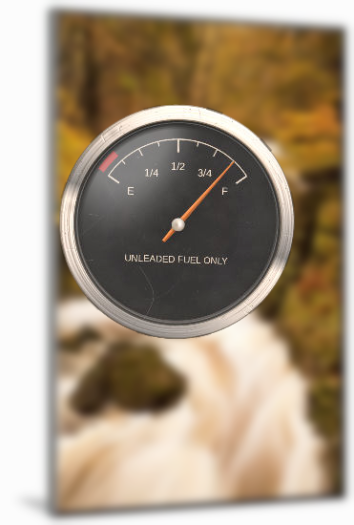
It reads {"value": 0.875}
